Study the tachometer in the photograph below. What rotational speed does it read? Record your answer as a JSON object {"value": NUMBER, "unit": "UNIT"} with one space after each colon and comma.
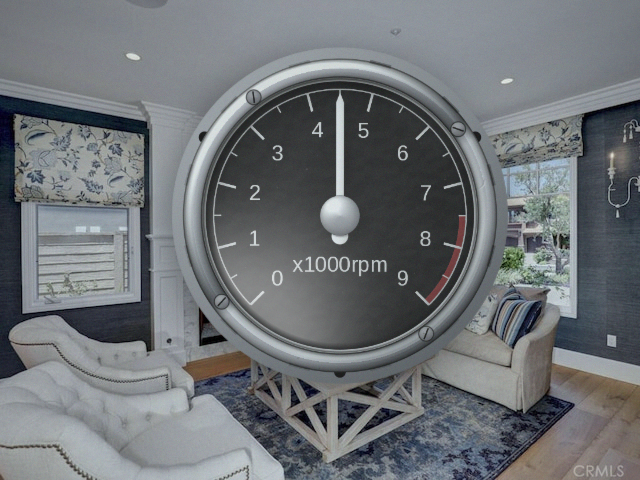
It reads {"value": 4500, "unit": "rpm"}
